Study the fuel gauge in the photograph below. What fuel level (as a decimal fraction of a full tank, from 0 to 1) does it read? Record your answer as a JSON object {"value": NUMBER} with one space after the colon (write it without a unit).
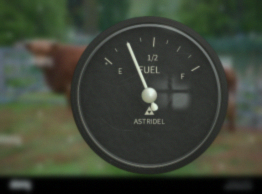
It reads {"value": 0.25}
